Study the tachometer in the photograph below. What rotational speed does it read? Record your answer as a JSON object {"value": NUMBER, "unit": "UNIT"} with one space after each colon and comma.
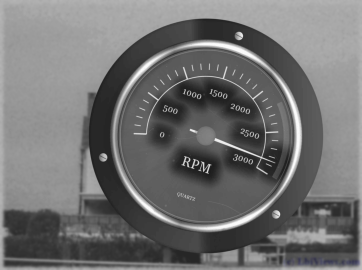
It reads {"value": 2850, "unit": "rpm"}
